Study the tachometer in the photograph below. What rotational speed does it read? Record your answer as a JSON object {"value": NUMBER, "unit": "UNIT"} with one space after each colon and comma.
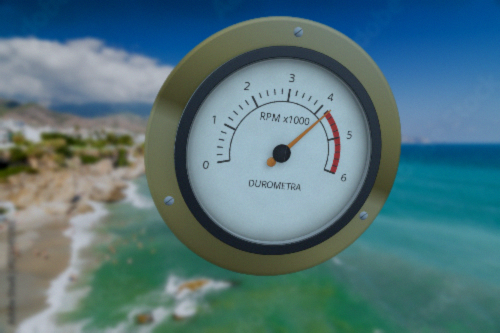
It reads {"value": 4200, "unit": "rpm"}
